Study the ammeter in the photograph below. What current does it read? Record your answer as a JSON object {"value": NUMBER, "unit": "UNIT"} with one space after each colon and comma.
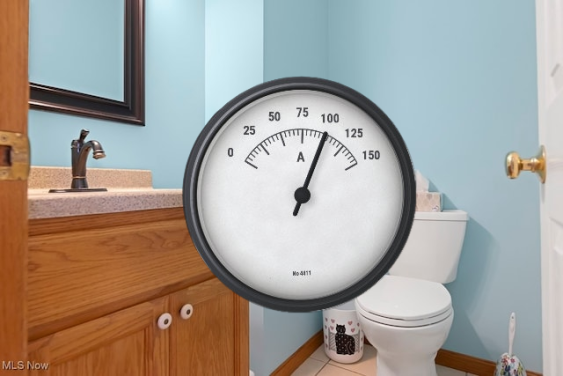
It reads {"value": 100, "unit": "A"}
